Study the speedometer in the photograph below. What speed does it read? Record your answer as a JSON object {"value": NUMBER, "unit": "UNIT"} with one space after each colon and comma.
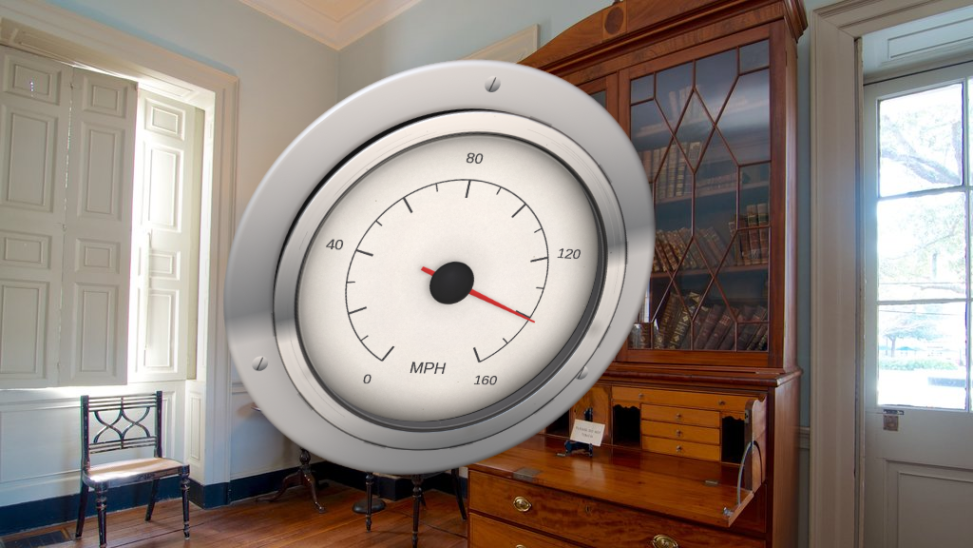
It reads {"value": 140, "unit": "mph"}
